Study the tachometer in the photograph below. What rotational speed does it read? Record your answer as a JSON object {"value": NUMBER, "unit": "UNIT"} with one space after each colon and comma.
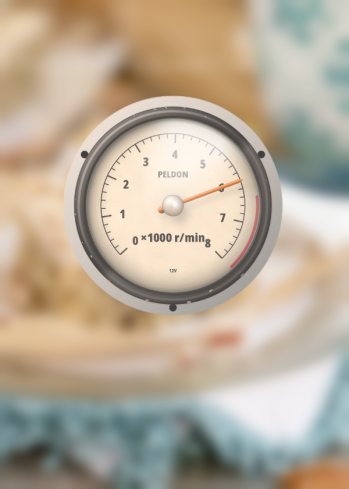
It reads {"value": 6000, "unit": "rpm"}
